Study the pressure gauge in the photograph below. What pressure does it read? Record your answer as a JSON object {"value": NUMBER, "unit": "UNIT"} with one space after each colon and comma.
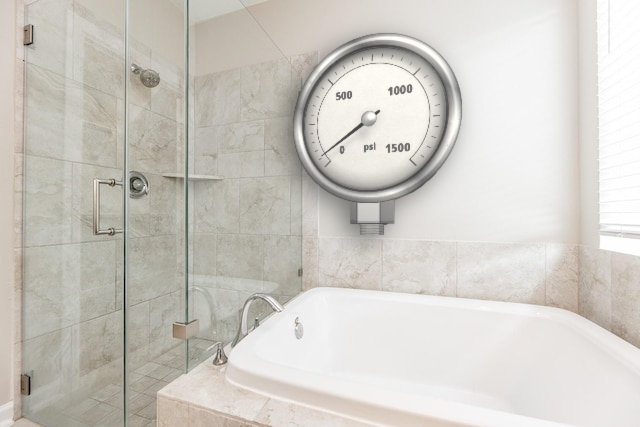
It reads {"value": 50, "unit": "psi"}
